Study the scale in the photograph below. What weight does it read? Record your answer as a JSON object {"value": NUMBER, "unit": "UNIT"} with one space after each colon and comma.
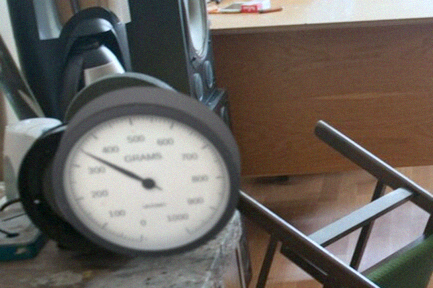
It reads {"value": 350, "unit": "g"}
